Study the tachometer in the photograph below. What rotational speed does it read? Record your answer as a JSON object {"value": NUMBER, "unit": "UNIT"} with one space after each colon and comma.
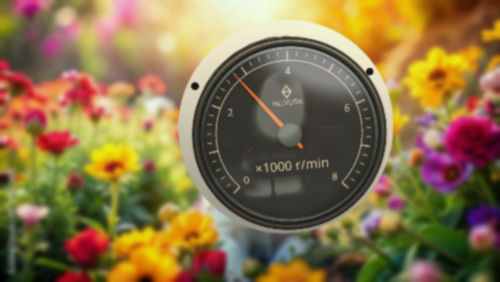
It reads {"value": 2800, "unit": "rpm"}
